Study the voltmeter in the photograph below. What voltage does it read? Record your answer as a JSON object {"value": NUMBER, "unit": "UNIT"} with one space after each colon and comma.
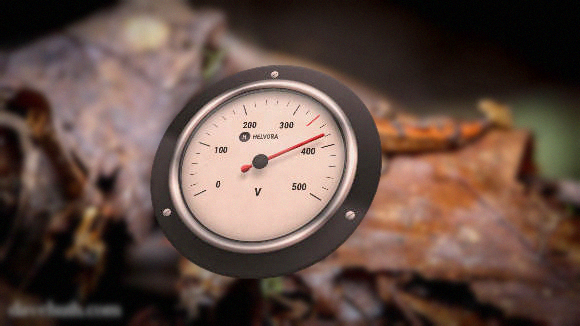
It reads {"value": 380, "unit": "V"}
